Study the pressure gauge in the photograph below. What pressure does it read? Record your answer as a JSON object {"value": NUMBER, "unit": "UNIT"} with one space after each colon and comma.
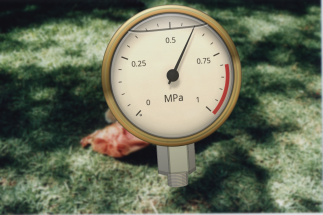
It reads {"value": 0.6, "unit": "MPa"}
